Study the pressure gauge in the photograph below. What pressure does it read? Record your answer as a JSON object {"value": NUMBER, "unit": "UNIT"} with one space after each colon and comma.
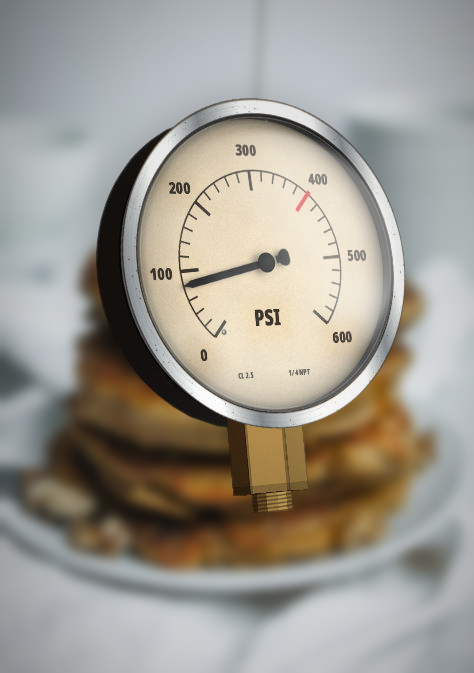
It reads {"value": 80, "unit": "psi"}
